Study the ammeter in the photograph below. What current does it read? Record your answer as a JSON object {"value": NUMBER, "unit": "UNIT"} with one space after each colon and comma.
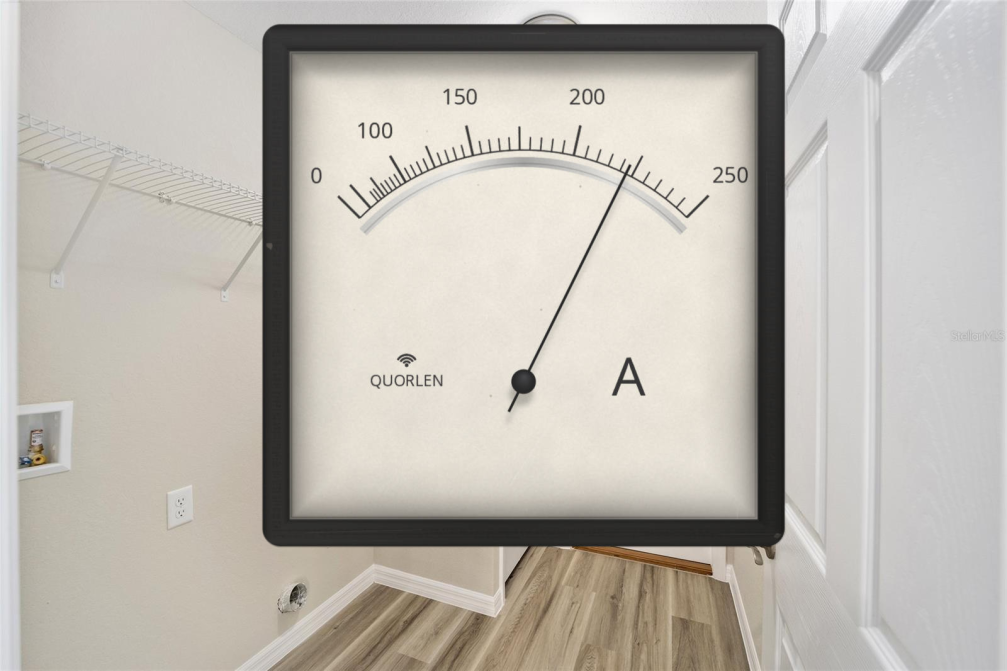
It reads {"value": 222.5, "unit": "A"}
